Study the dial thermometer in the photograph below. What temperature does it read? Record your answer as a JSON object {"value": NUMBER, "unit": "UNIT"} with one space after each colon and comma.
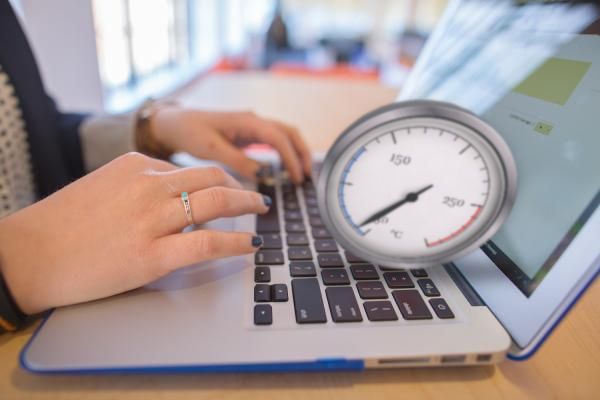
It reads {"value": 60, "unit": "°C"}
